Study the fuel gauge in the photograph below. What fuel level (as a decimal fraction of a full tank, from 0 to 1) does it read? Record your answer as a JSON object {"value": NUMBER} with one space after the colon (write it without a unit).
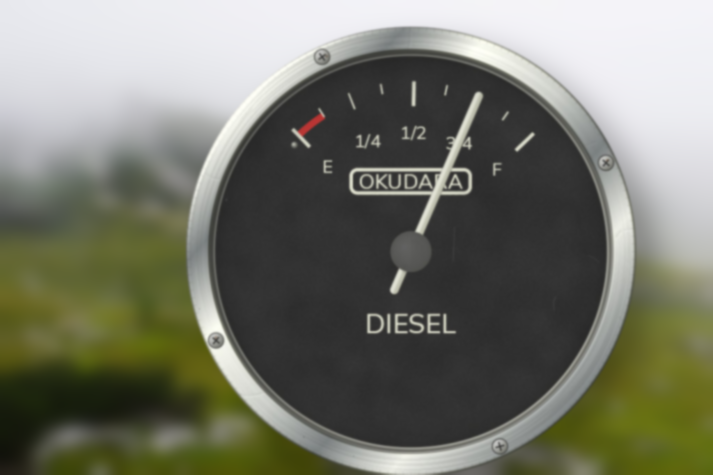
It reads {"value": 0.75}
